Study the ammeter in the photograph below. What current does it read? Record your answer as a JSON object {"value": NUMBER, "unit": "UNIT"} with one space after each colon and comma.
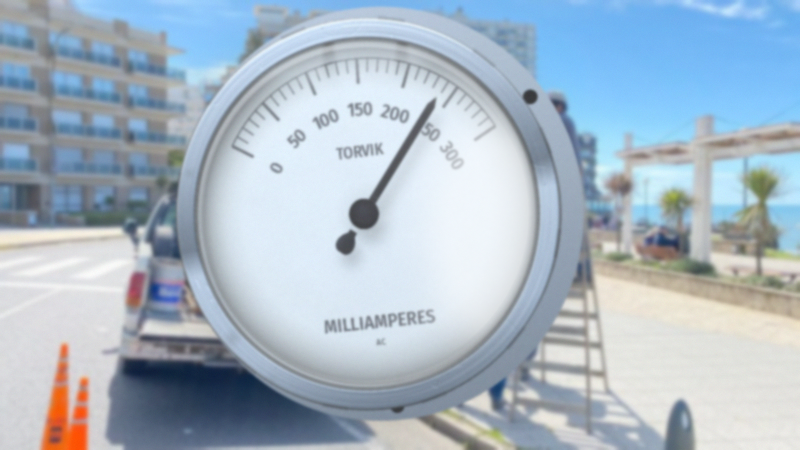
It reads {"value": 240, "unit": "mA"}
